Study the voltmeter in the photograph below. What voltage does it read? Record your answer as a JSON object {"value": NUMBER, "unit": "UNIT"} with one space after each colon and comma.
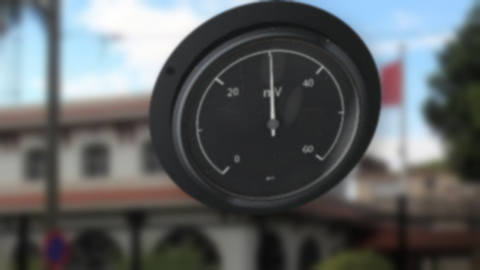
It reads {"value": 30, "unit": "mV"}
